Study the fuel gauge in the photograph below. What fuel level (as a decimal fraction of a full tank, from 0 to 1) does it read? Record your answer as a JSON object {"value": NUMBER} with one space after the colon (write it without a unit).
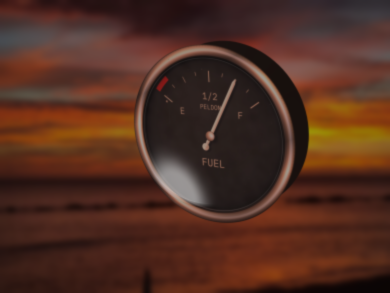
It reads {"value": 0.75}
